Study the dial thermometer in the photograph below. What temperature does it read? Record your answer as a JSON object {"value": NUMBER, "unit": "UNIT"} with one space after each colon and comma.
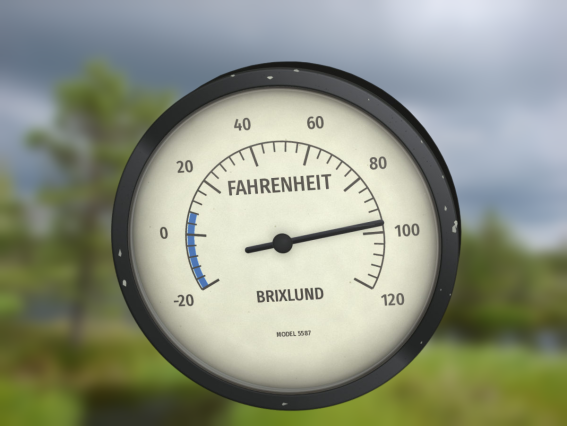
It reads {"value": 96, "unit": "°F"}
